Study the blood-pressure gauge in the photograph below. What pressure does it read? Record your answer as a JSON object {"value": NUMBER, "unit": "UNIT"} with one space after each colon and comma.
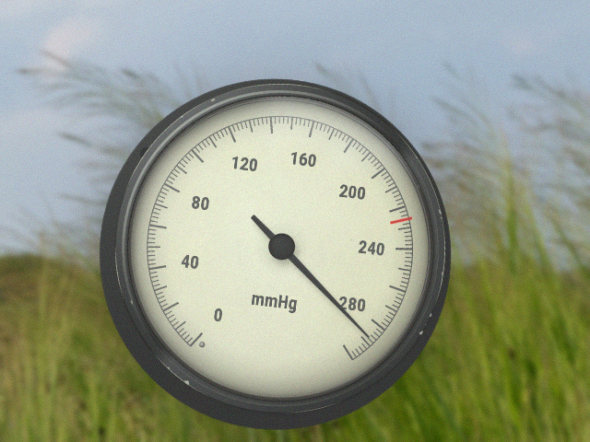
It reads {"value": 288, "unit": "mmHg"}
